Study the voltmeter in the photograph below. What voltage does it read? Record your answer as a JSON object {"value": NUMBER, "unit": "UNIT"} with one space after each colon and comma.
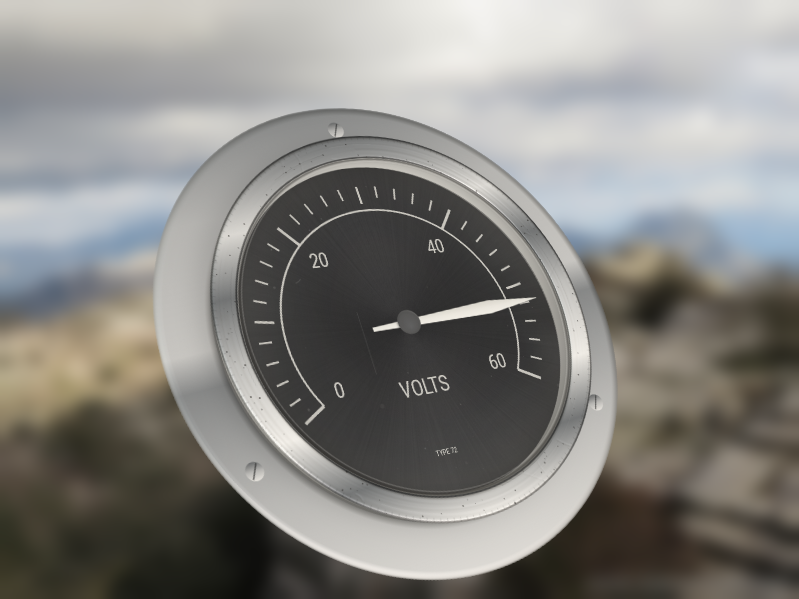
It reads {"value": 52, "unit": "V"}
